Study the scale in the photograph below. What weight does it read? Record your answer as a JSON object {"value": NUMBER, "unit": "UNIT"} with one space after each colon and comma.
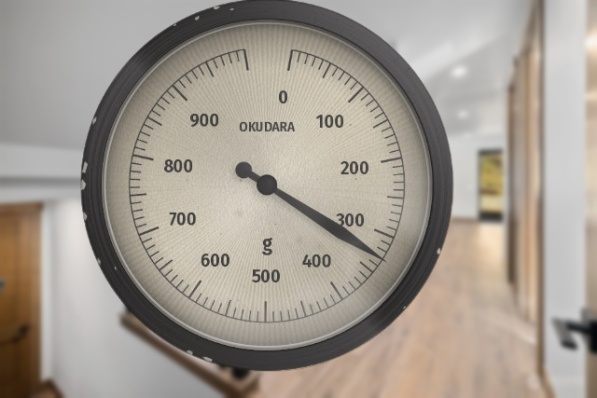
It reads {"value": 330, "unit": "g"}
